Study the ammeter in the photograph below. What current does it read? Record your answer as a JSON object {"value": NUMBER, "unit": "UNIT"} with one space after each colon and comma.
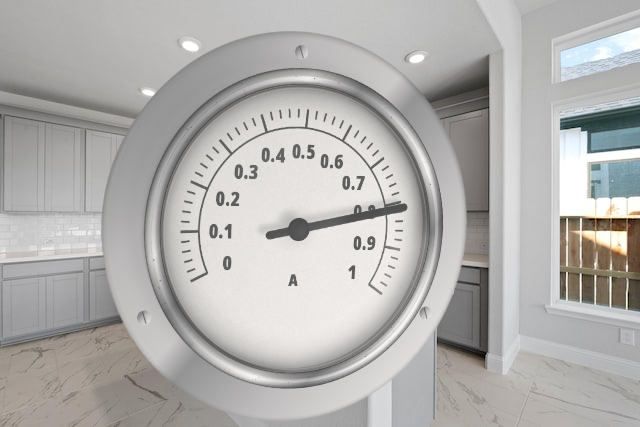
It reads {"value": 0.81, "unit": "A"}
